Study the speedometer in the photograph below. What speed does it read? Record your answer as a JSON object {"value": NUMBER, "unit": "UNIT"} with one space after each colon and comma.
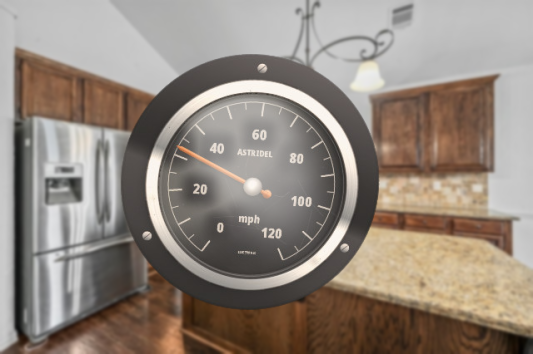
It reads {"value": 32.5, "unit": "mph"}
